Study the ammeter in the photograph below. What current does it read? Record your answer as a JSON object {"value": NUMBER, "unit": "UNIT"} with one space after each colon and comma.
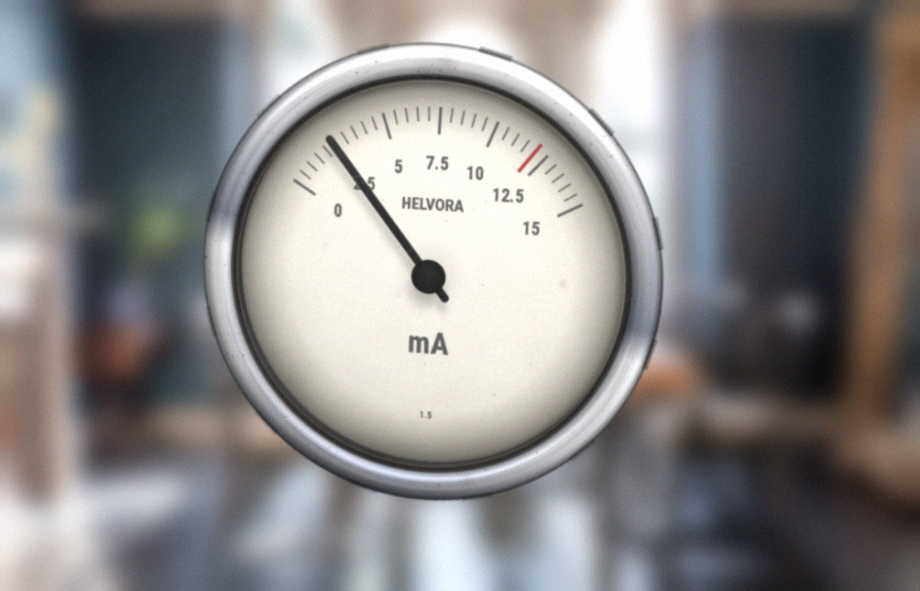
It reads {"value": 2.5, "unit": "mA"}
